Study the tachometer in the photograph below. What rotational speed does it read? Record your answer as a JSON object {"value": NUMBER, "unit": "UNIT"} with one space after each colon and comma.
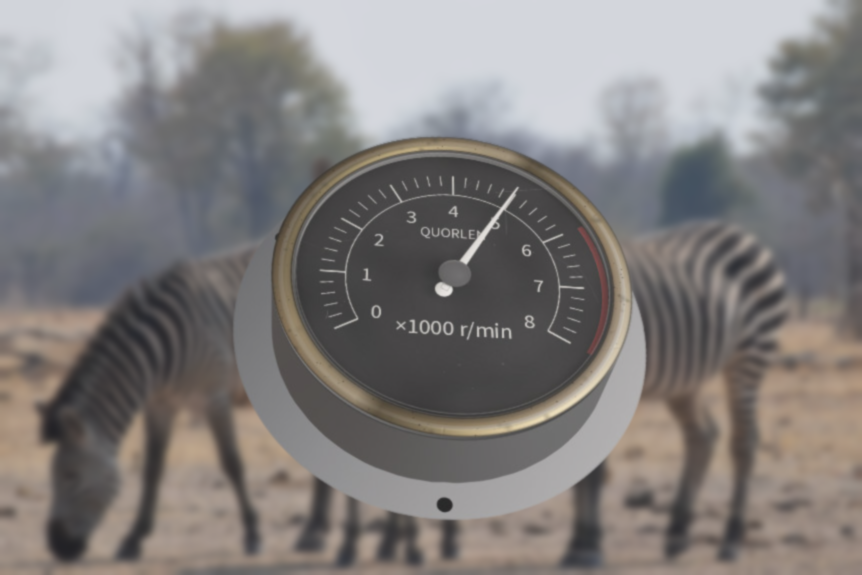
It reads {"value": 5000, "unit": "rpm"}
